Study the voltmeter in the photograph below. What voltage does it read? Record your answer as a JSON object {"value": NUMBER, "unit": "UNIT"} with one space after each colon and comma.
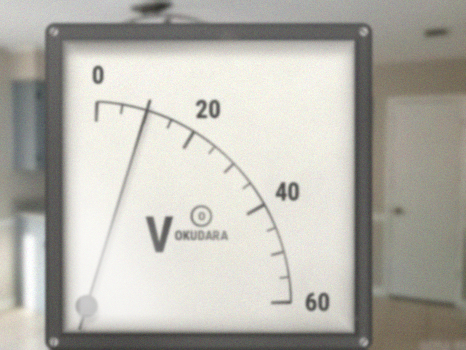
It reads {"value": 10, "unit": "V"}
